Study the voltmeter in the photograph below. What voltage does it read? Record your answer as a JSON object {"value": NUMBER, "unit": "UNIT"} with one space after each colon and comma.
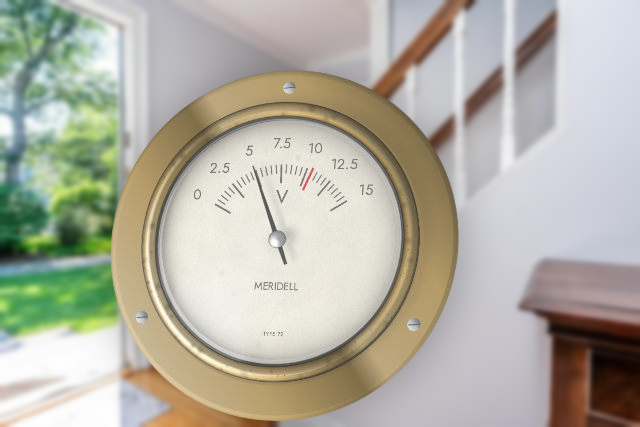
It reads {"value": 5, "unit": "V"}
